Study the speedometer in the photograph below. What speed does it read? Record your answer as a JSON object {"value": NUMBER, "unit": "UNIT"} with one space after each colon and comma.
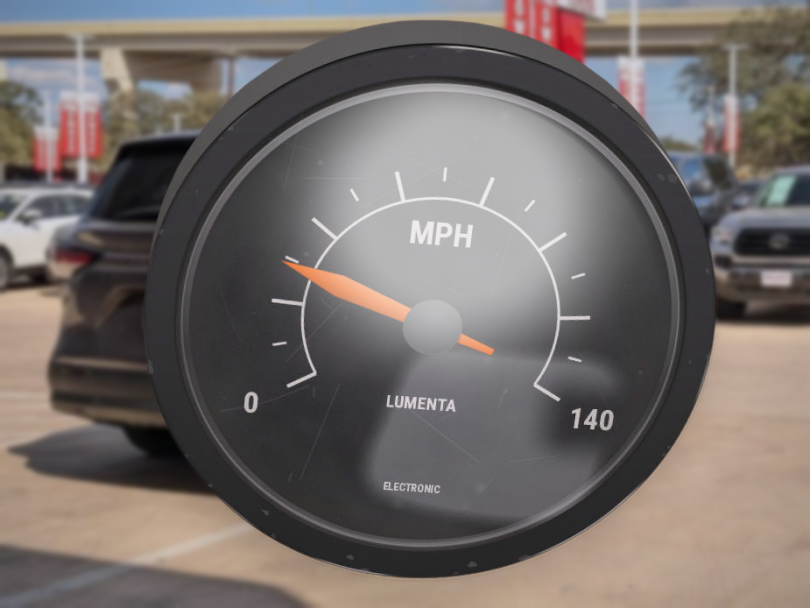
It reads {"value": 30, "unit": "mph"}
